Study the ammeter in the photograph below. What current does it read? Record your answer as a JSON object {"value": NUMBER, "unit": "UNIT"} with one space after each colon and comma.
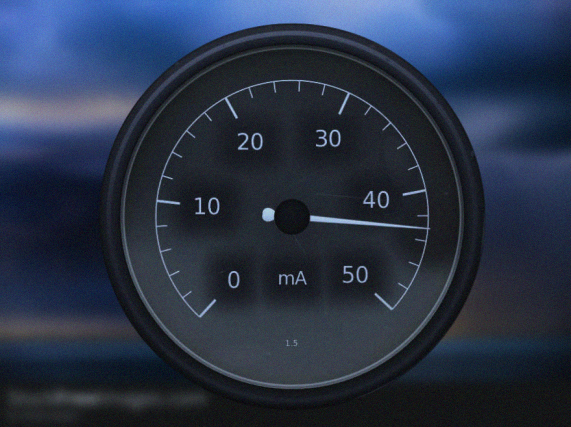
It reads {"value": 43, "unit": "mA"}
